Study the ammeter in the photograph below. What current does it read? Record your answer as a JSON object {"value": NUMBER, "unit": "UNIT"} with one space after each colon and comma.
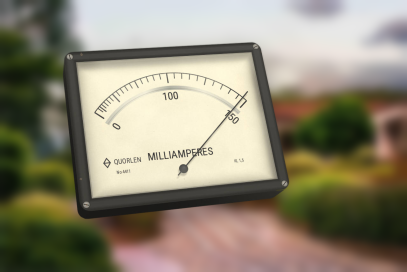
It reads {"value": 147.5, "unit": "mA"}
